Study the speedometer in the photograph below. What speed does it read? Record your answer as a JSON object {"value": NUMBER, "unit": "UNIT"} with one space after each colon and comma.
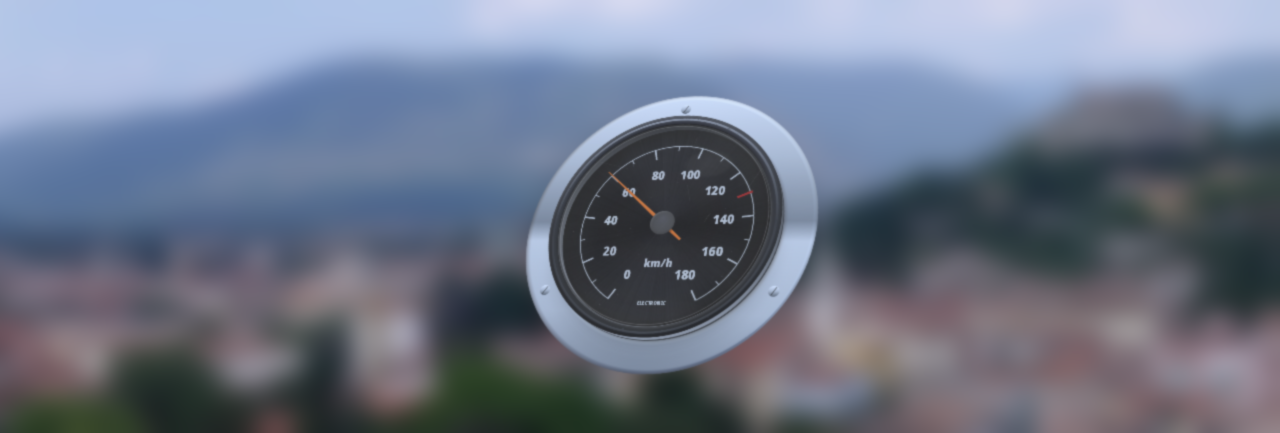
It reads {"value": 60, "unit": "km/h"}
